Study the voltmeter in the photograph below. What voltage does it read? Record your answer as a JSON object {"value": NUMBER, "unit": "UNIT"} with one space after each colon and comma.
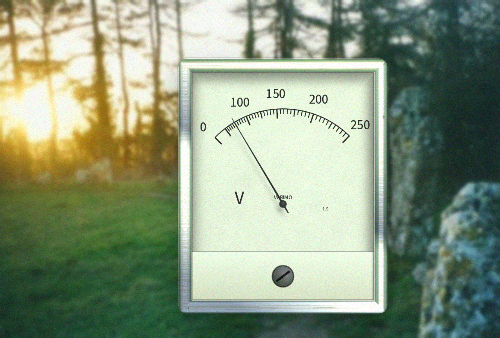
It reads {"value": 75, "unit": "V"}
